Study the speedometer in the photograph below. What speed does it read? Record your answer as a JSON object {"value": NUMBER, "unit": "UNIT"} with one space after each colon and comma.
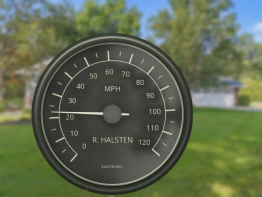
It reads {"value": 22.5, "unit": "mph"}
